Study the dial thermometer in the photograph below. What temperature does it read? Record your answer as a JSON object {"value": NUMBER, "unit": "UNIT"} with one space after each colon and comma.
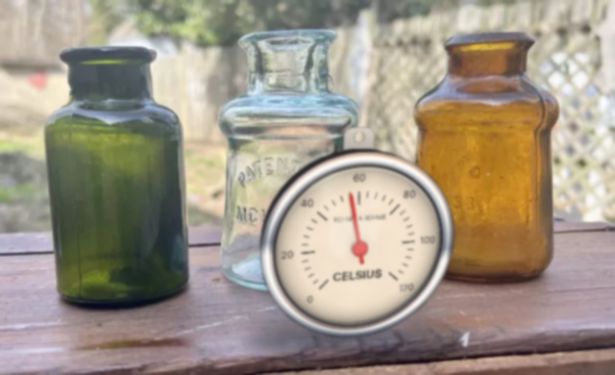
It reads {"value": 56, "unit": "°C"}
